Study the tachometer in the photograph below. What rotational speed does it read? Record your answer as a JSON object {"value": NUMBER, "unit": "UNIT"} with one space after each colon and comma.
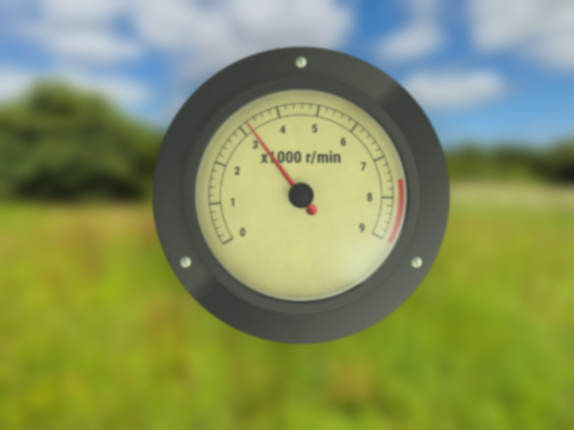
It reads {"value": 3200, "unit": "rpm"}
